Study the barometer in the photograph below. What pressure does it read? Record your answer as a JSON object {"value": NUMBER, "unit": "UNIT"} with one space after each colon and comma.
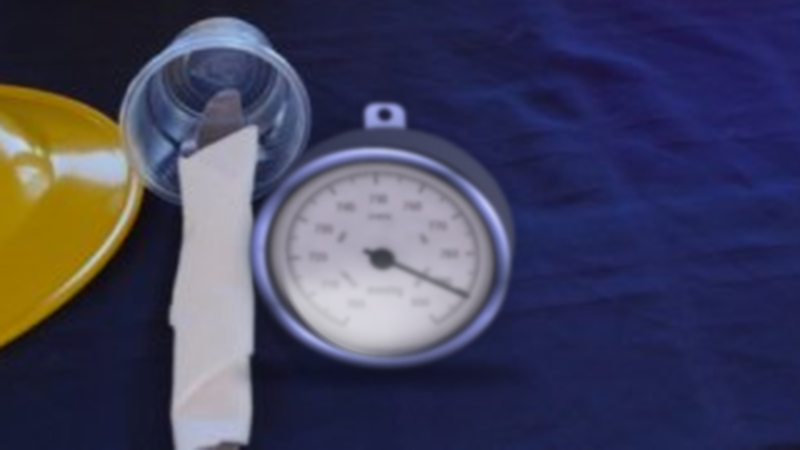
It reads {"value": 790, "unit": "mmHg"}
